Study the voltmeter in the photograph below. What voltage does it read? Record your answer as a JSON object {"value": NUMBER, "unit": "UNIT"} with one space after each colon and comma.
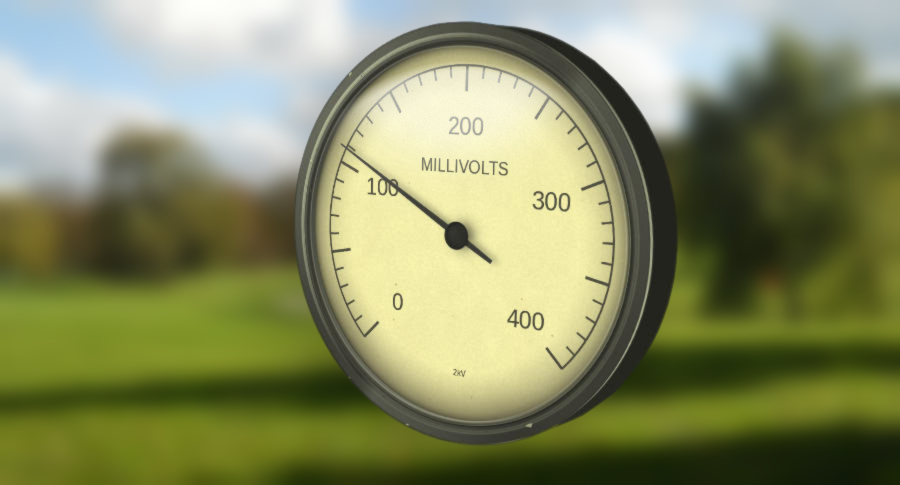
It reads {"value": 110, "unit": "mV"}
